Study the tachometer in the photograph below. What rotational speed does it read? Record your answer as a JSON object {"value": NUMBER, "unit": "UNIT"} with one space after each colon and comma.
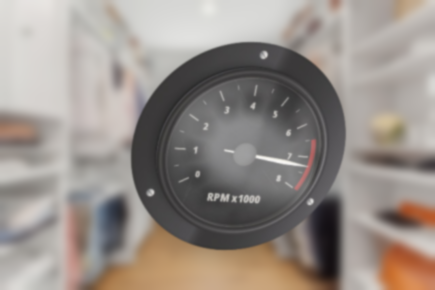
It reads {"value": 7250, "unit": "rpm"}
